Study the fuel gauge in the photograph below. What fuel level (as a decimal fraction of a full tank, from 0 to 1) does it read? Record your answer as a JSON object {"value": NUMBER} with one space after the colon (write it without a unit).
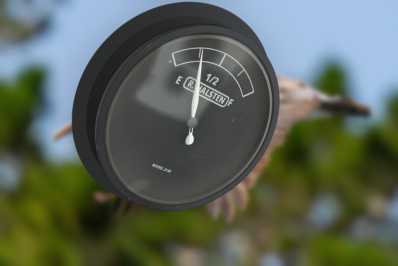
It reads {"value": 0.25}
